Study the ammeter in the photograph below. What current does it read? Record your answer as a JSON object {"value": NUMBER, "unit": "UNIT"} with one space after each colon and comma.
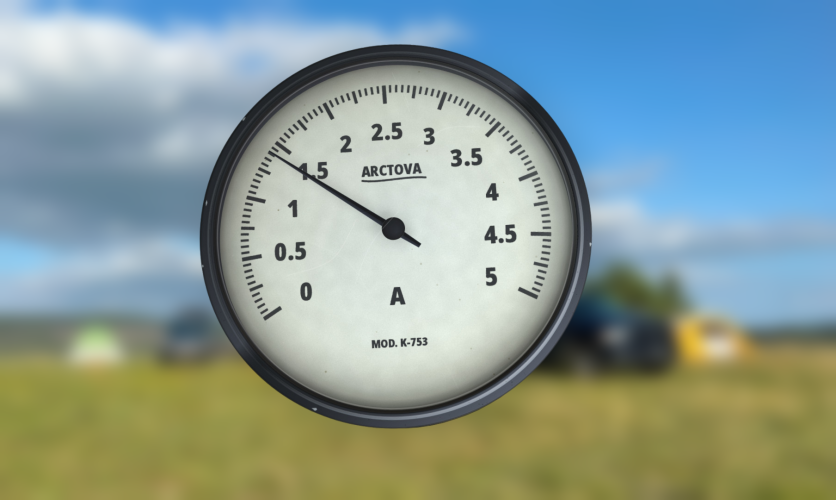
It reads {"value": 1.4, "unit": "A"}
